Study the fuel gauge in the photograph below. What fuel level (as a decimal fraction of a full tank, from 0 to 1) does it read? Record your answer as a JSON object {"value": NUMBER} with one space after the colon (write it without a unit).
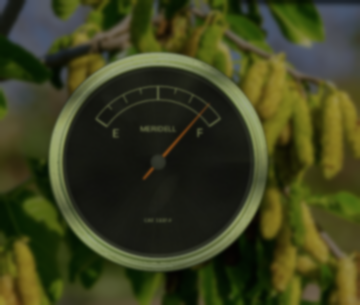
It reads {"value": 0.875}
